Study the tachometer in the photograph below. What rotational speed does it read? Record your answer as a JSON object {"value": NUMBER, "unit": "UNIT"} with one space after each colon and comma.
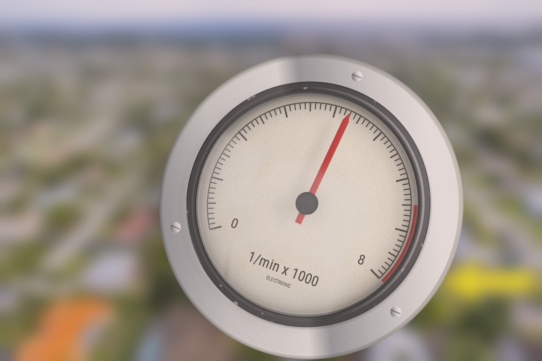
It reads {"value": 4300, "unit": "rpm"}
